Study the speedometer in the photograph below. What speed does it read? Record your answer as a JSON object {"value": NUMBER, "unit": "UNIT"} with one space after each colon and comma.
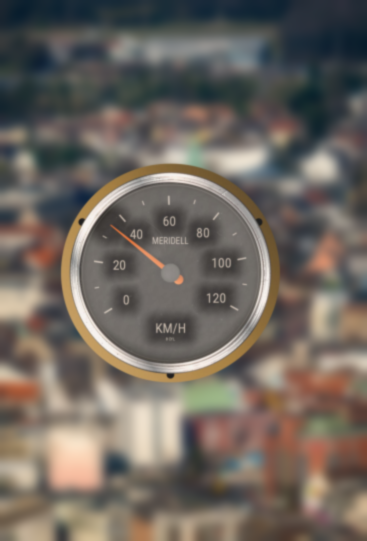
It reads {"value": 35, "unit": "km/h"}
